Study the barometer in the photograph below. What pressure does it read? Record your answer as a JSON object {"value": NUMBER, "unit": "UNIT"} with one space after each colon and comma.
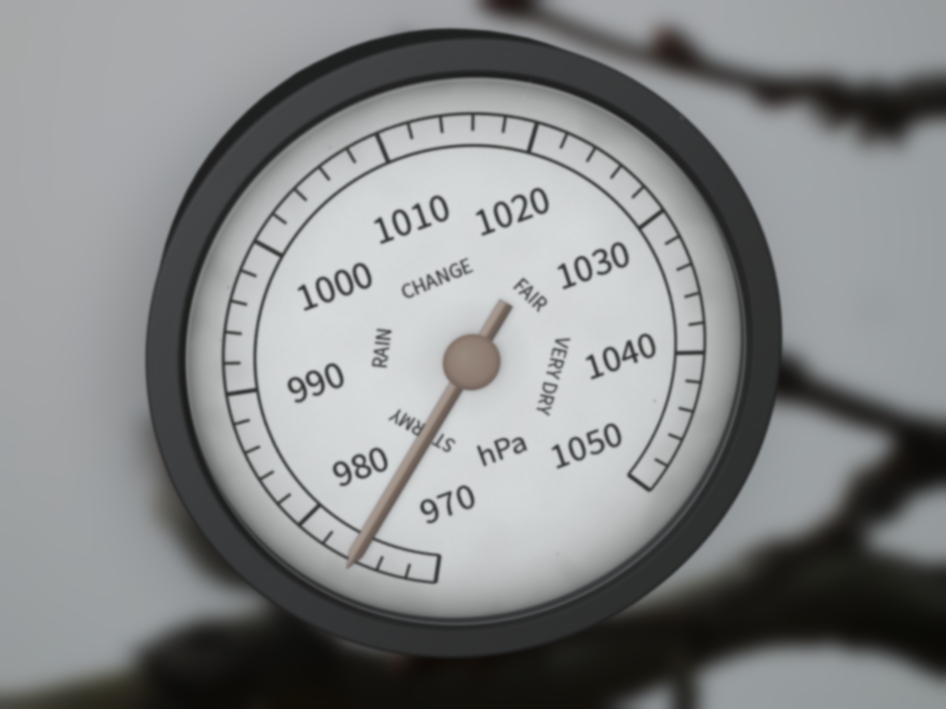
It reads {"value": 976, "unit": "hPa"}
